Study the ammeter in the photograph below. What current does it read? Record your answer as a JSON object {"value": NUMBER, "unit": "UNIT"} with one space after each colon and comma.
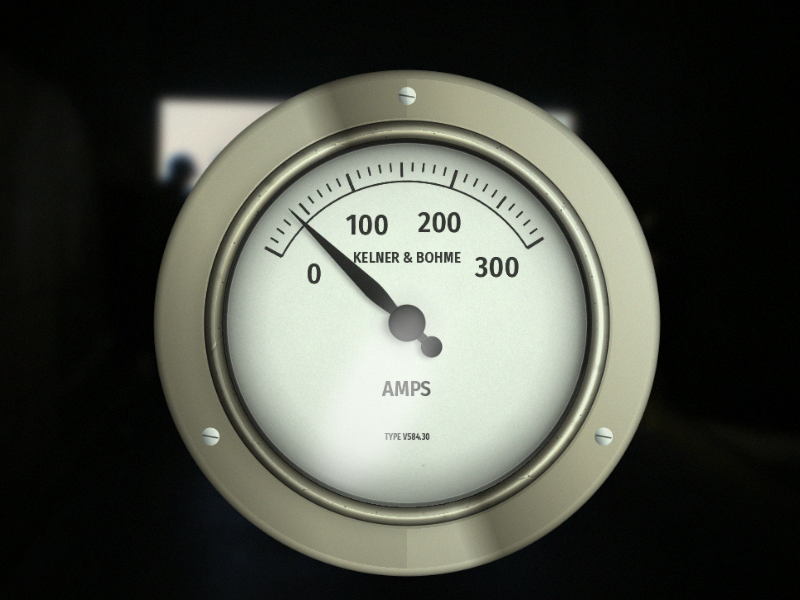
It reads {"value": 40, "unit": "A"}
